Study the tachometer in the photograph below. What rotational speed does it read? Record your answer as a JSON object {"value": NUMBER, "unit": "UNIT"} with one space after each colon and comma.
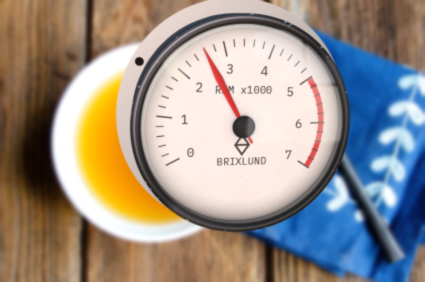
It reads {"value": 2600, "unit": "rpm"}
